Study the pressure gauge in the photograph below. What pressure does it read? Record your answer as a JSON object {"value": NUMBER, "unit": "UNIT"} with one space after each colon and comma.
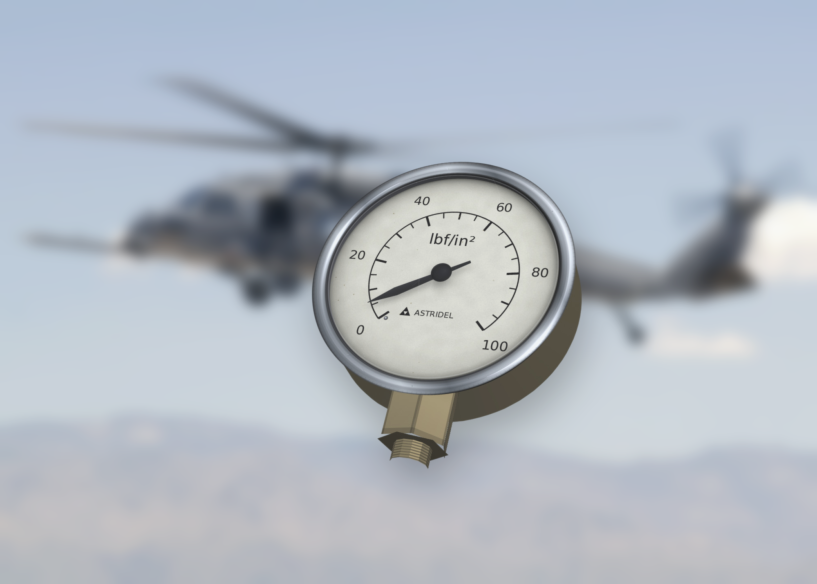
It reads {"value": 5, "unit": "psi"}
